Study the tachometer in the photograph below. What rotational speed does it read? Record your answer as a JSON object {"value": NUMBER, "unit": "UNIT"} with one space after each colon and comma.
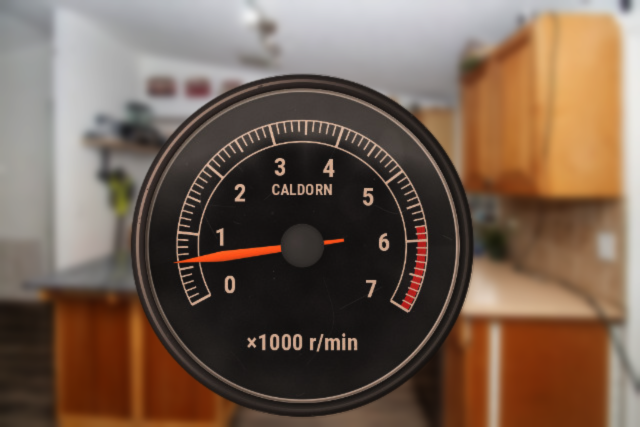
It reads {"value": 600, "unit": "rpm"}
